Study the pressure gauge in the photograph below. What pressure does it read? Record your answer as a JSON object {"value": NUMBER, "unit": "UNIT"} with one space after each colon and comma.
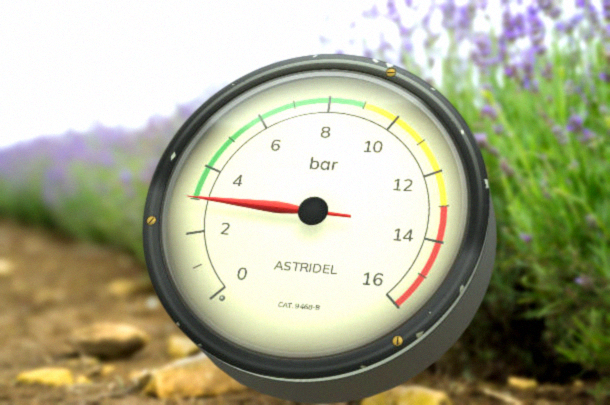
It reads {"value": 3, "unit": "bar"}
